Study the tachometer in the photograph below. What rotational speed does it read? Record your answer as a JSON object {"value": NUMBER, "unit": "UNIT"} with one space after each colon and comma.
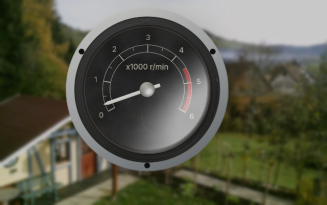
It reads {"value": 250, "unit": "rpm"}
